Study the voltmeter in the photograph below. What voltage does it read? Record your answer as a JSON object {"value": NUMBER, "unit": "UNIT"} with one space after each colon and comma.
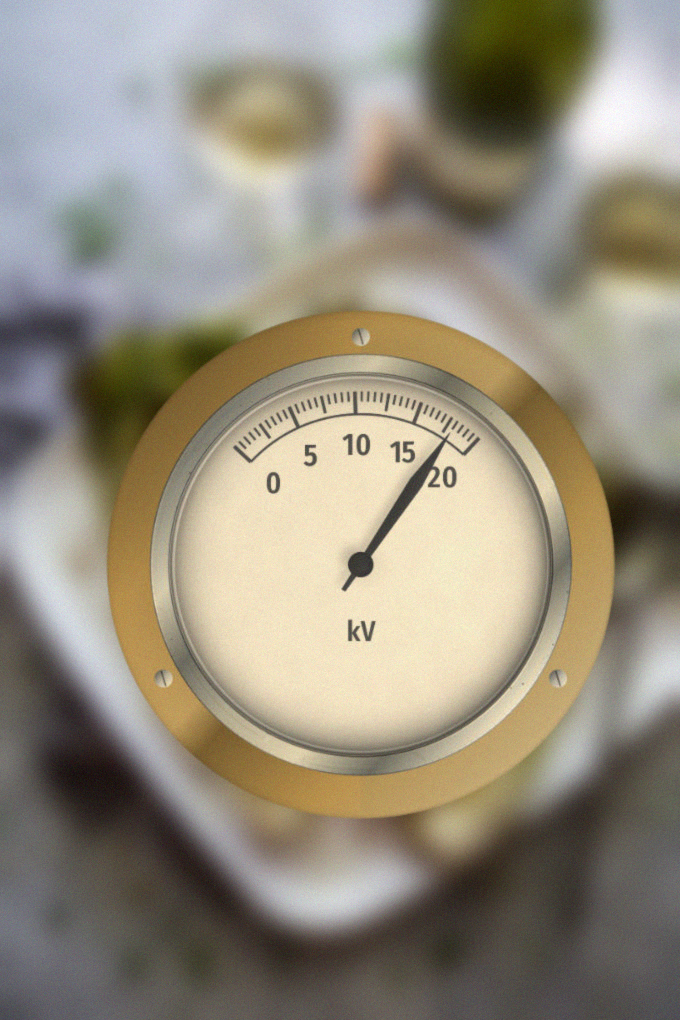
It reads {"value": 18, "unit": "kV"}
